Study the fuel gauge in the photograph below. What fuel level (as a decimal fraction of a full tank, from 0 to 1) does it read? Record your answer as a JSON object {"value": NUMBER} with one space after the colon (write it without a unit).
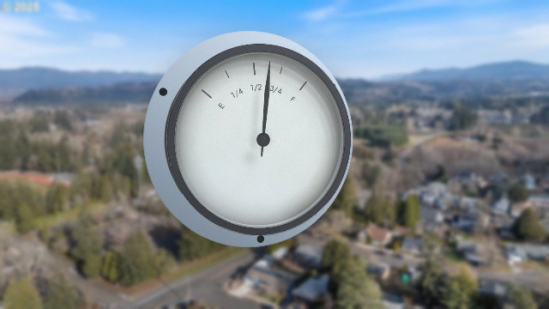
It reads {"value": 0.625}
